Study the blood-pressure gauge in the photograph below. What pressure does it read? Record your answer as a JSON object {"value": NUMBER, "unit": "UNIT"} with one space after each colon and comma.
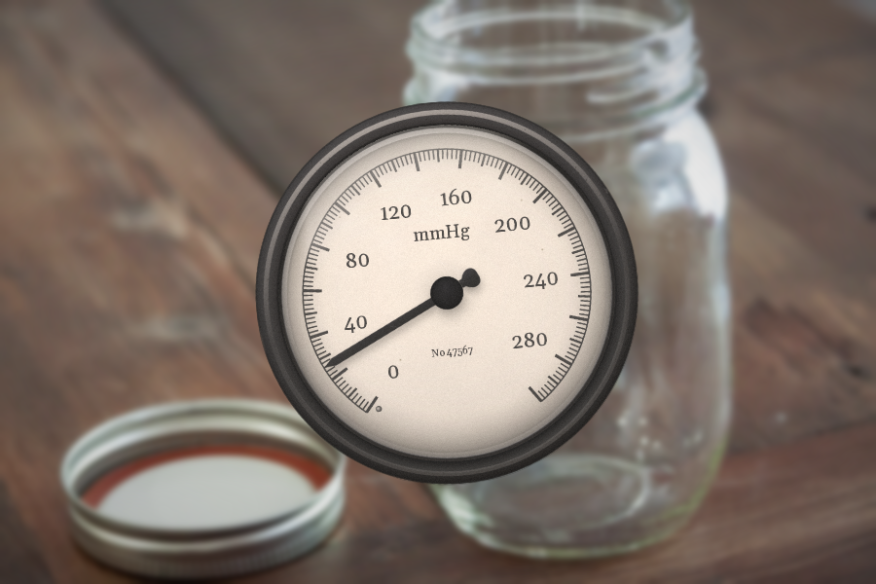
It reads {"value": 26, "unit": "mmHg"}
